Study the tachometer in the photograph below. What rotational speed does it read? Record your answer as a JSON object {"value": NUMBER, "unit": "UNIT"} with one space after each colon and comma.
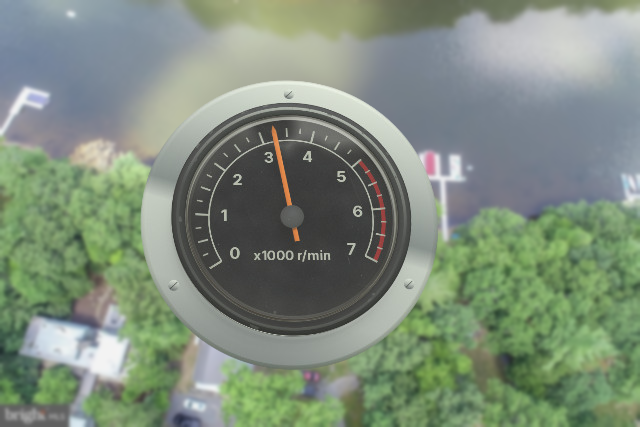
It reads {"value": 3250, "unit": "rpm"}
